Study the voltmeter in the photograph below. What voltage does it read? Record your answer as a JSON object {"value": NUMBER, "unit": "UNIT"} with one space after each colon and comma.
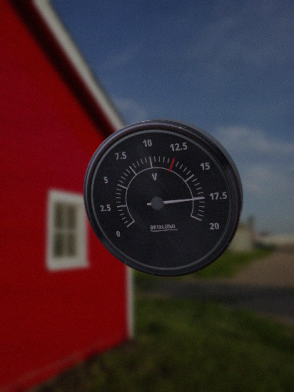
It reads {"value": 17.5, "unit": "V"}
